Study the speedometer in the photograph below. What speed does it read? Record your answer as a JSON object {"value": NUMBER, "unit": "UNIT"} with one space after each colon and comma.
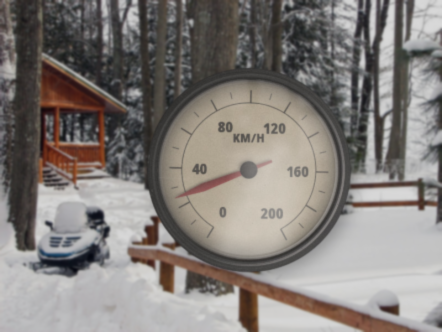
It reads {"value": 25, "unit": "km/h"}
